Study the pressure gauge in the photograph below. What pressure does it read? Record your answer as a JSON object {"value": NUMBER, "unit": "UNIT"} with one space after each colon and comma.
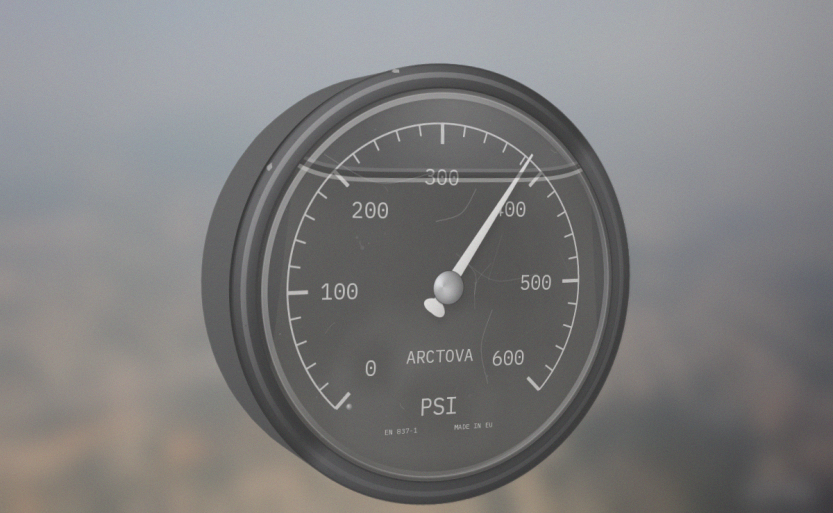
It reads {"value": 380, "unit": "psi"}
